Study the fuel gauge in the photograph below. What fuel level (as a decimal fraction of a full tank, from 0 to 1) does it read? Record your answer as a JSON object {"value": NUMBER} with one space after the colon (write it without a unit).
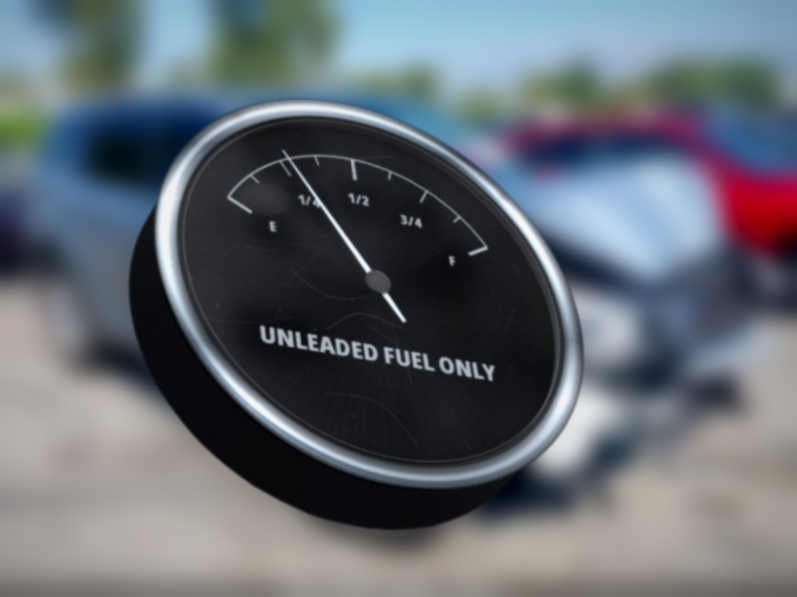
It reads {"value": 0.25}
